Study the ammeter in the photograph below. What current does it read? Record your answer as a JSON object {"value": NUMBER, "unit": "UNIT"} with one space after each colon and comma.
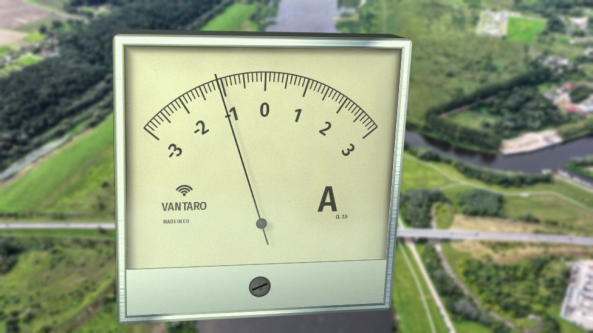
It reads {"value": -1.1, "unit": "A"}
